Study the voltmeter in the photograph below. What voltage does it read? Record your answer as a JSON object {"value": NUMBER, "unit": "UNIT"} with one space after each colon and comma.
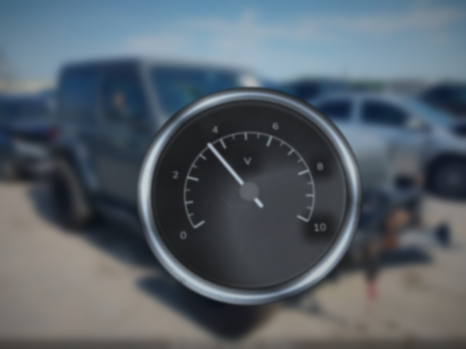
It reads {"value": 3.5, "unit": "V"}
